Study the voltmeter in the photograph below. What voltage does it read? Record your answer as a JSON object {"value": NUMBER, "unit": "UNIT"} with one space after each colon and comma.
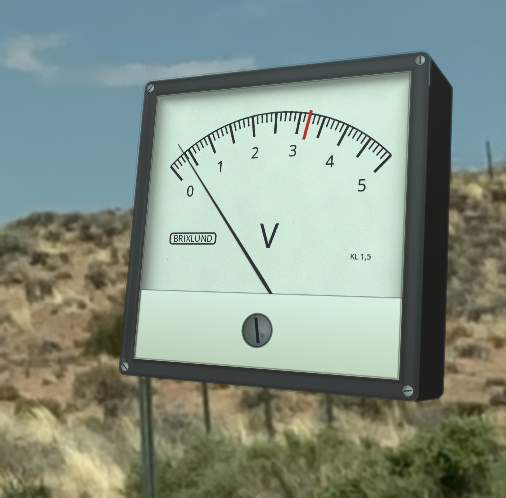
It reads {"value": 0.4, "unit": "V"}
